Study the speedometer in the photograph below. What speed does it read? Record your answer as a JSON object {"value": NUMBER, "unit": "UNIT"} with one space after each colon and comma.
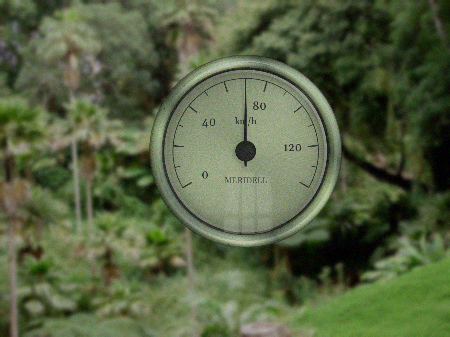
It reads {"value": 70, "unit": "km/h"}
